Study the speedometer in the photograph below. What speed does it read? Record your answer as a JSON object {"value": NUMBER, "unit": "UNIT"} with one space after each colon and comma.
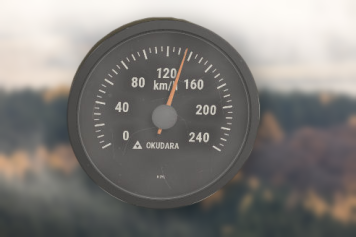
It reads {"value": 135, "unit": "km/h"}
